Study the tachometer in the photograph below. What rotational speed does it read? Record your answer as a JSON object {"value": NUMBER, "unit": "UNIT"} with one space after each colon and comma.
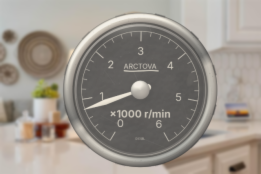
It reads {"value": 800, "unit": "rpm"}
